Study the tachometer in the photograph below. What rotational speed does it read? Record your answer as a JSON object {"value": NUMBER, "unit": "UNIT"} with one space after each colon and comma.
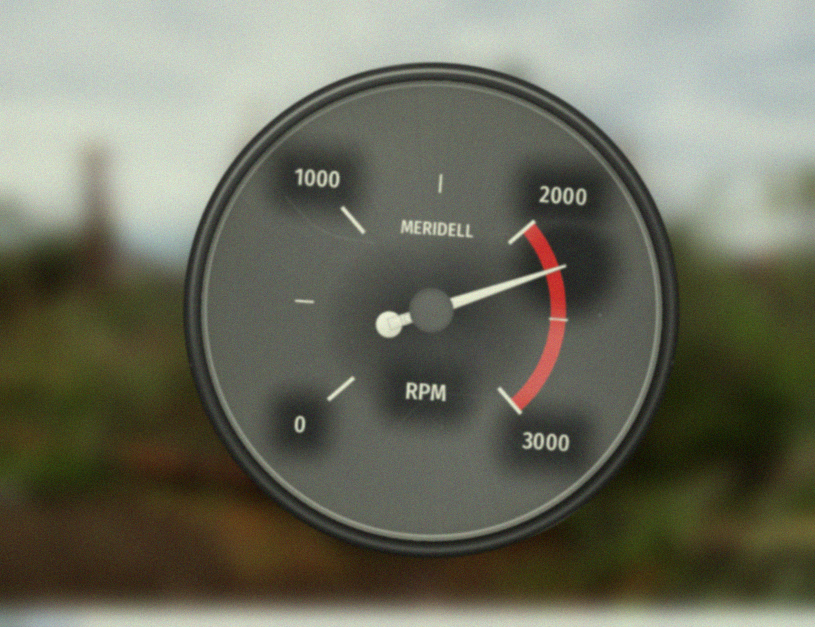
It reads {"value": 2250, "unit": "rpm"}
